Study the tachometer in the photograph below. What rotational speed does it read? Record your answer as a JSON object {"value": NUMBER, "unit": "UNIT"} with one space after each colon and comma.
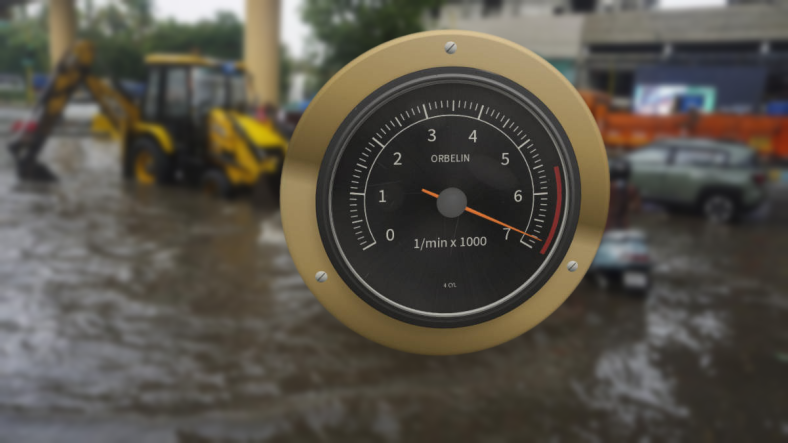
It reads {"value": 6800, "unit": "rpm"}
